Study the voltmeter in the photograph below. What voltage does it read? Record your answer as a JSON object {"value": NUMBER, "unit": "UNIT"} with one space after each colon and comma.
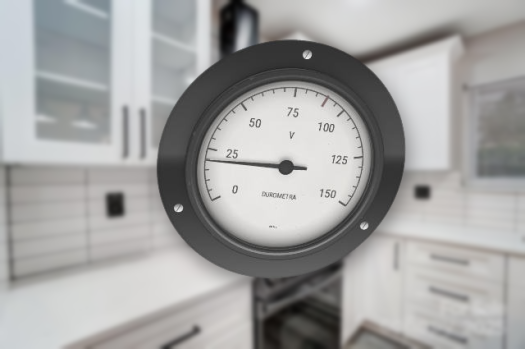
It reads {"value": 20, "unit": "V"}
